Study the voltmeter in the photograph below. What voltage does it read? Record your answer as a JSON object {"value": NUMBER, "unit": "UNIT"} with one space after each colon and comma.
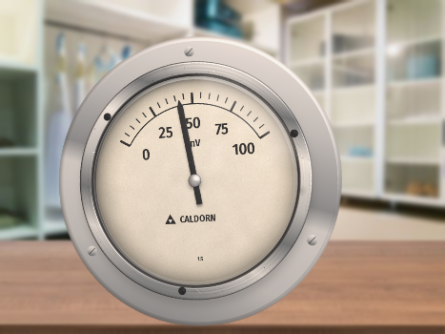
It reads {"value": 42.5, "unit": "mV"}
